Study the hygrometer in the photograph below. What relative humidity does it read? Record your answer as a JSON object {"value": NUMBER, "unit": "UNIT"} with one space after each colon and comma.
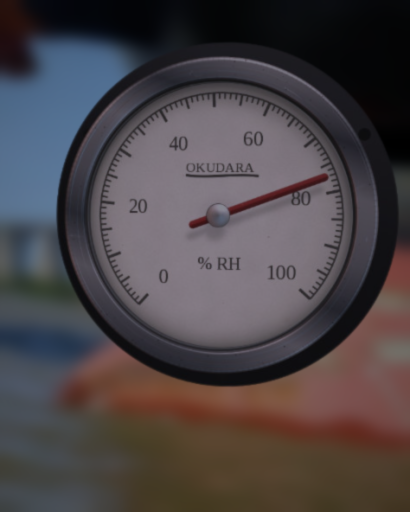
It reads {"value": 77, "unit": "%"}
